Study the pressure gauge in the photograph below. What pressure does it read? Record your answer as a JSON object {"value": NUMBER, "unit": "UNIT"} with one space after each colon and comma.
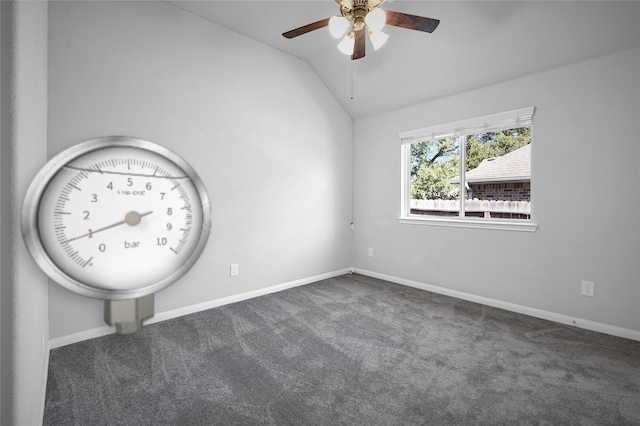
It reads {"value": 1, "unit": "bar"}
